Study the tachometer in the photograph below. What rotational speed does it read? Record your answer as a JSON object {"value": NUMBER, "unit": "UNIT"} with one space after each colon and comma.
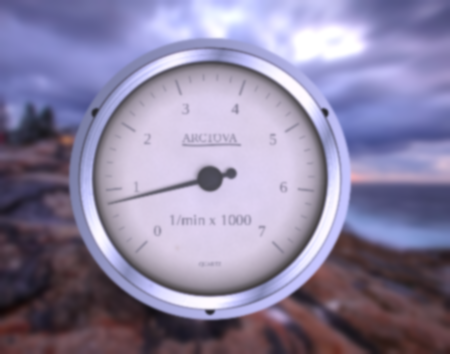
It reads {"value": 800, "unit": "rpm"}
